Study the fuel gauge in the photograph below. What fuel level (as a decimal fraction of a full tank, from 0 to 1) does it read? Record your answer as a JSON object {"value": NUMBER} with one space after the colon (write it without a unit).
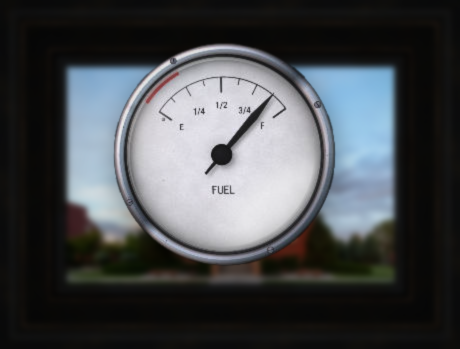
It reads {"value": 0.875}
